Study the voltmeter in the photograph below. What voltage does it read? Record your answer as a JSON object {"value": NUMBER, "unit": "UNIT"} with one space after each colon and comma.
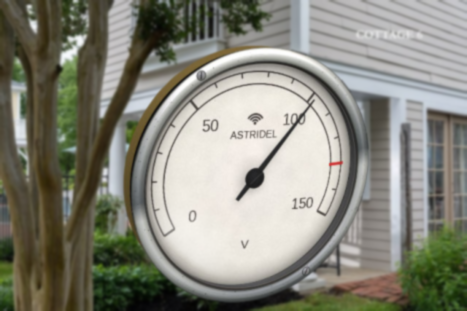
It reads {"value": 100, "unit": "V"}
